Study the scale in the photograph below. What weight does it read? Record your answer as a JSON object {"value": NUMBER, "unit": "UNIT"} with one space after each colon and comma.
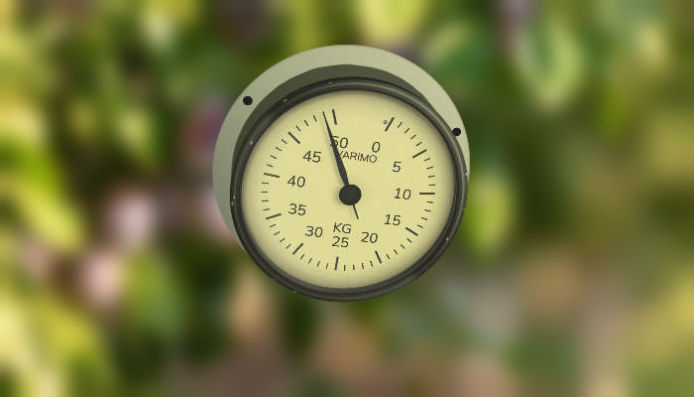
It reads {"value": 49, "unit": "kg"}
